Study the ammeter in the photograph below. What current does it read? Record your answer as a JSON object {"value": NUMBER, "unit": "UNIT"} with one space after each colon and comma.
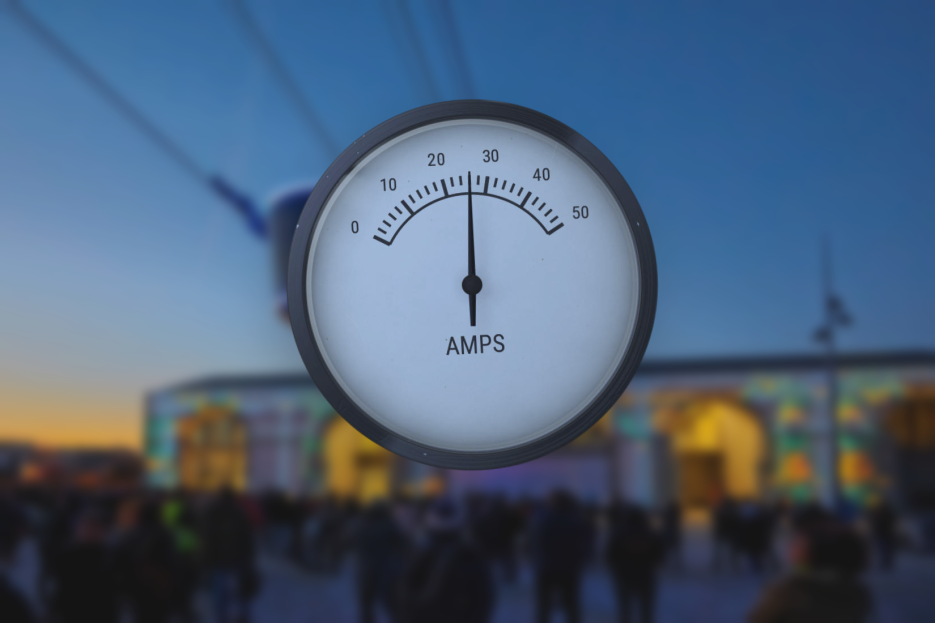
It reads {"value": 26, "unit": "A"}
